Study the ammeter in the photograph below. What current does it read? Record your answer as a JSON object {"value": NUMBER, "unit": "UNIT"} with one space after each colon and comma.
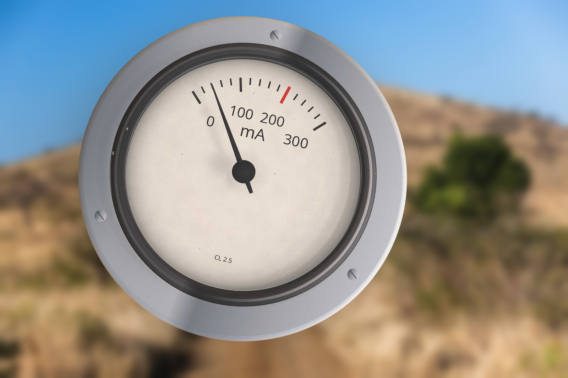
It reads {"value": 40, "unit": "mA"}
